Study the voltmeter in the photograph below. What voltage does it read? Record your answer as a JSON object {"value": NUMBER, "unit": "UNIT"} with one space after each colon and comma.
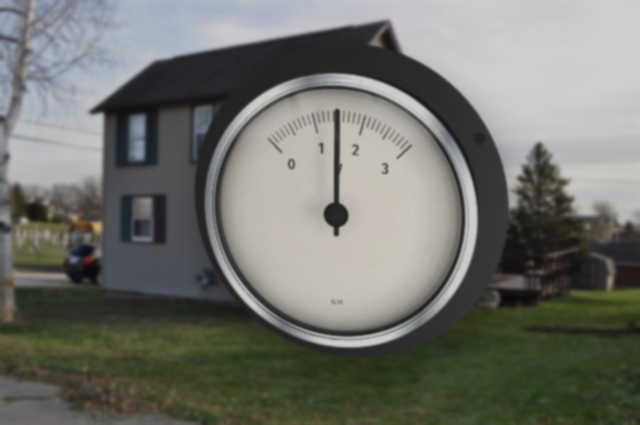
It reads {"value": 1.5, "unit": "V"}
